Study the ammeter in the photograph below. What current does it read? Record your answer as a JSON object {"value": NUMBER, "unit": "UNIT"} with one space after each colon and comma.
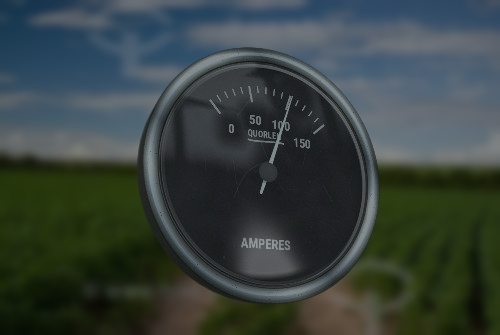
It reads {"value": 100, "unit": "A"}
